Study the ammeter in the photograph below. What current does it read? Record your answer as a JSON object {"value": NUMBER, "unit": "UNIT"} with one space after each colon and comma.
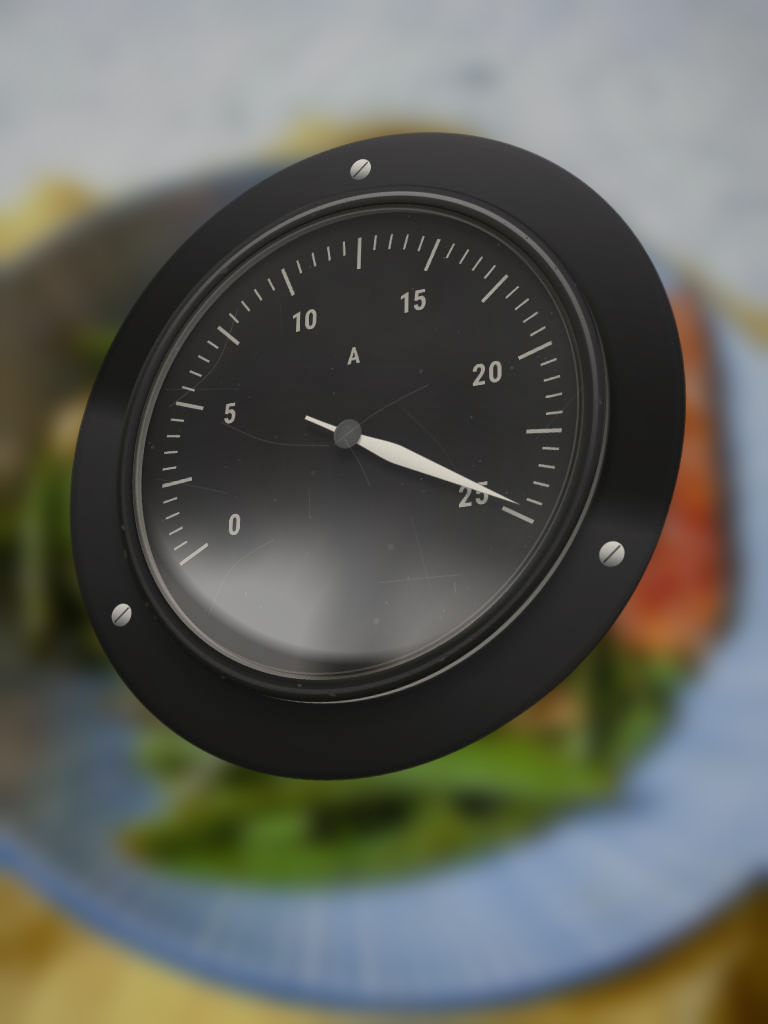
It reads {"value": 24.75, "unit": "A"}
